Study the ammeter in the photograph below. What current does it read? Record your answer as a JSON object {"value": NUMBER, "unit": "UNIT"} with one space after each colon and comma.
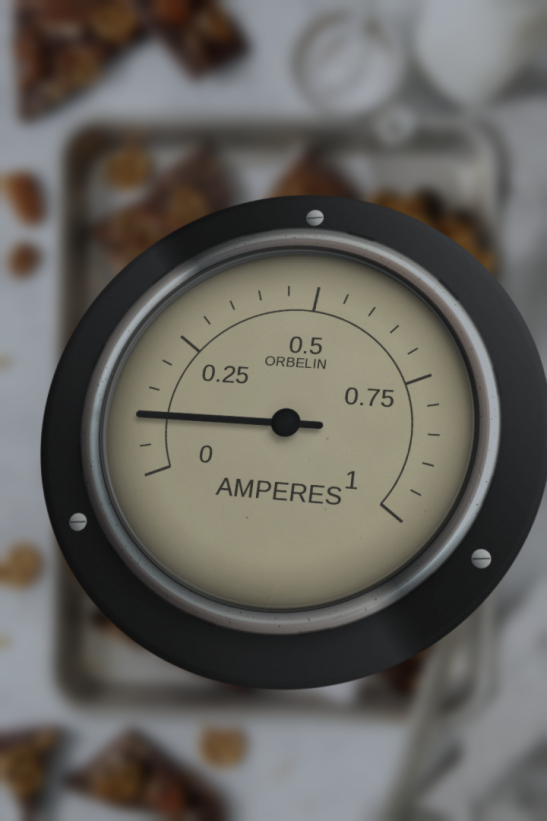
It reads {"value": 0.1, "unit": "A"}
